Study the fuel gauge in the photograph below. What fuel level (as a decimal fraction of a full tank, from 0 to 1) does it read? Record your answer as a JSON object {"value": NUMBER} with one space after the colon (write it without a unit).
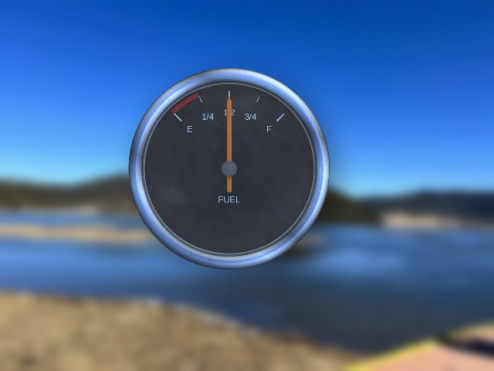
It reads {"value": 0.5}
